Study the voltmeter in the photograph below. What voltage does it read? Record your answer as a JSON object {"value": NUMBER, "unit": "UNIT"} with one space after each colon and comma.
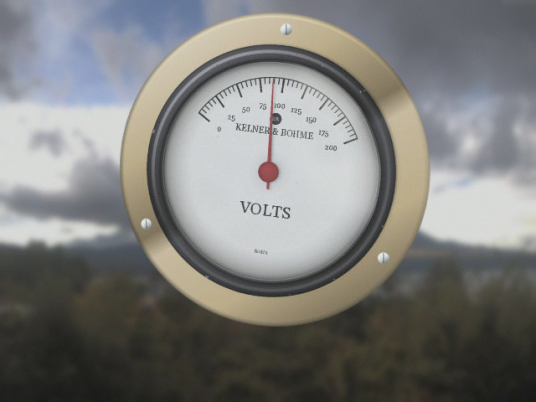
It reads {"value": 90, "unit": "V"}
